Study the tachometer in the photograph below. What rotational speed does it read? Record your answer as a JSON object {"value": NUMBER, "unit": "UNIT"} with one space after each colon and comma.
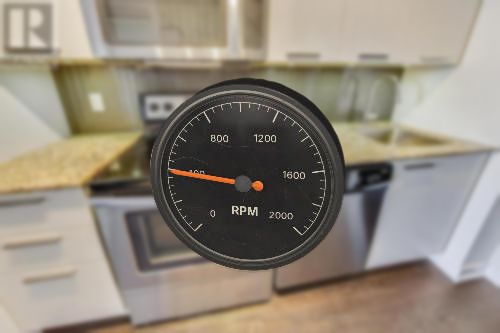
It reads {"value": 400, "unit": "rpm"}
